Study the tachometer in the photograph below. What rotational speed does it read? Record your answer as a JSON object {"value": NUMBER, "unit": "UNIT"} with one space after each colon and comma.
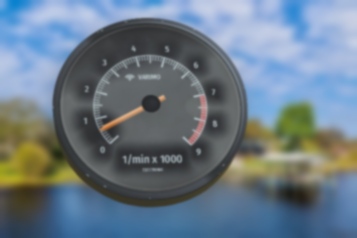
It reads {"value": 500, "unit": "rpm"}
